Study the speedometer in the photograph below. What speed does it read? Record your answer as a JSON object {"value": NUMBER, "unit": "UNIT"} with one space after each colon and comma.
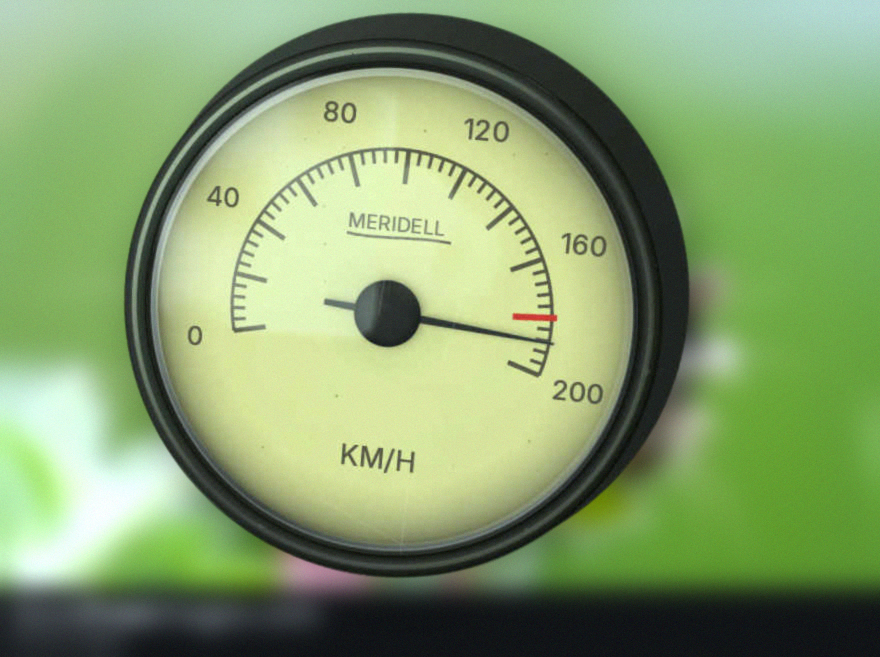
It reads {"value": 188, "unit": "km/h"}
